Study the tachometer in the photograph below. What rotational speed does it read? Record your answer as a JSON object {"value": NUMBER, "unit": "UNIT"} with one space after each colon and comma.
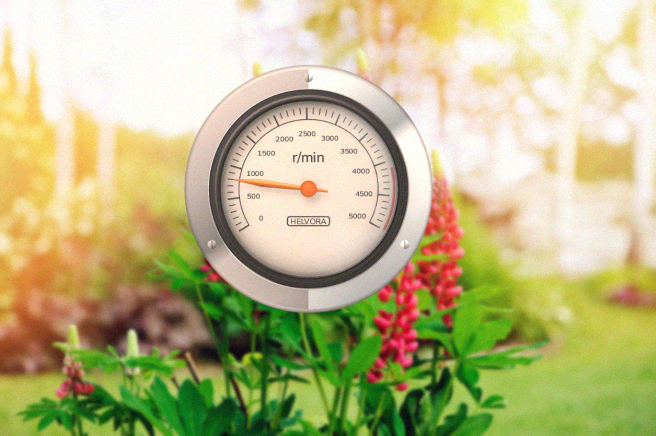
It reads {"value": 800, "unit": "rpm"}
